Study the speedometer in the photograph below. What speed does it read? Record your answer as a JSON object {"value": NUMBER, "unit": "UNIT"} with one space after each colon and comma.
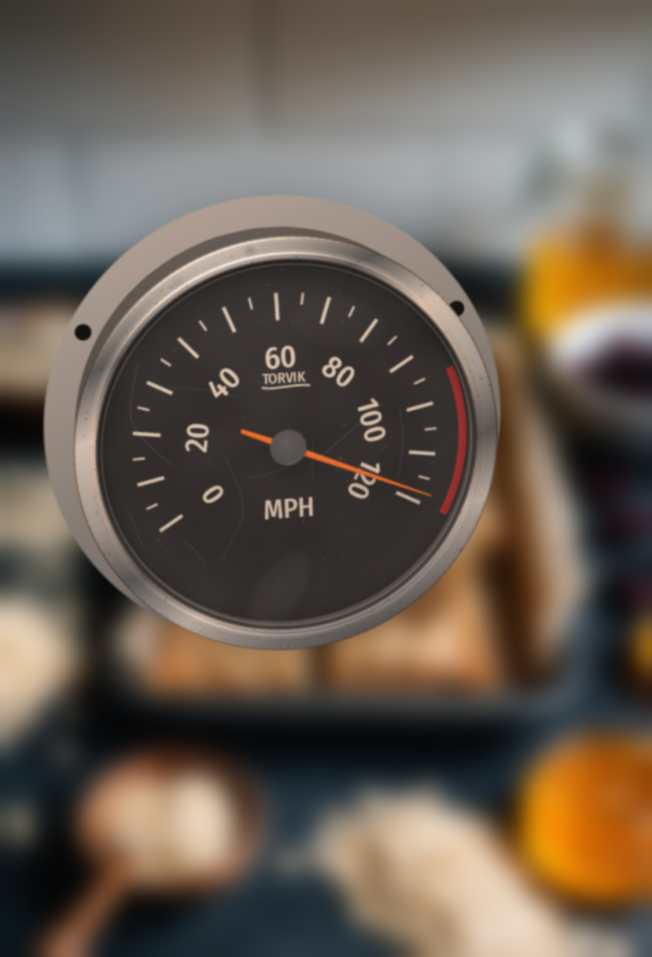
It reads {"value": 117.5, "unit": "mph"}
